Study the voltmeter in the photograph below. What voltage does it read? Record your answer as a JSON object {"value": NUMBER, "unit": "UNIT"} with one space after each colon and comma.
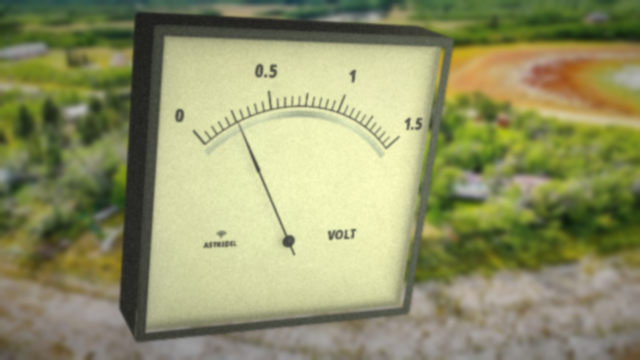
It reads {"value": 0.25, "unit": "V"}
